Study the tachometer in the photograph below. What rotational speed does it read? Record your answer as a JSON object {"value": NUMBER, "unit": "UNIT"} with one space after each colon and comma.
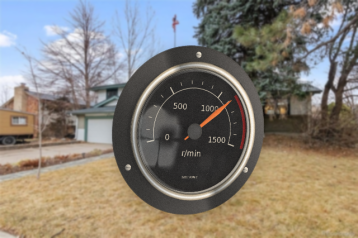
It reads {"value": 1100, "unit": "rpm"}
